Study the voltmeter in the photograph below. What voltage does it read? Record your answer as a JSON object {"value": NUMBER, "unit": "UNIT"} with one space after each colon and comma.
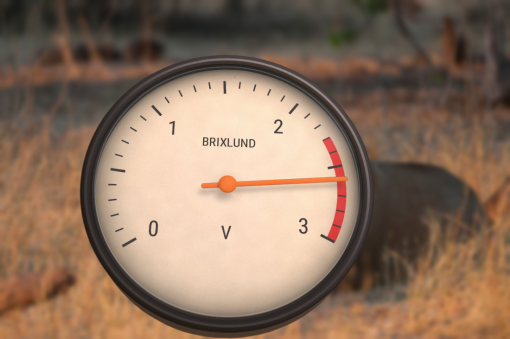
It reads {"value": 2.6, "unit": "V"}
